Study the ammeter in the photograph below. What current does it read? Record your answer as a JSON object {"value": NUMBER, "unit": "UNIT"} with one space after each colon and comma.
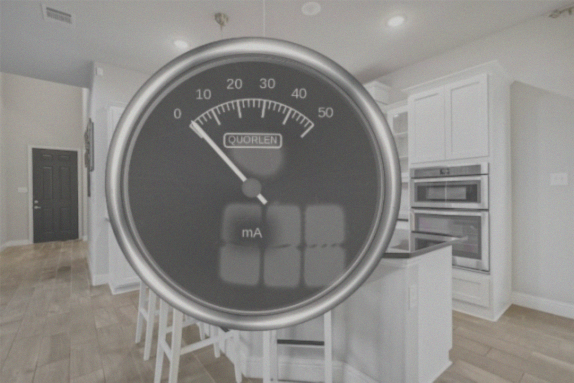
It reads {"value": 2, "unit": "mA"}
